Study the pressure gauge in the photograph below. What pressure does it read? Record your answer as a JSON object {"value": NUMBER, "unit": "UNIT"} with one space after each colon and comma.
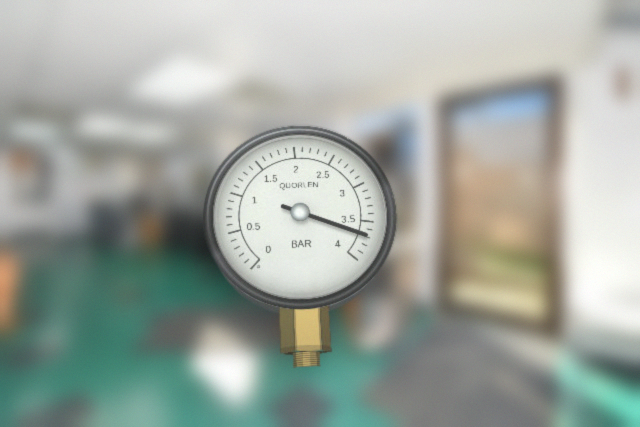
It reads {"value": 3.7, "unit": "bar"}
